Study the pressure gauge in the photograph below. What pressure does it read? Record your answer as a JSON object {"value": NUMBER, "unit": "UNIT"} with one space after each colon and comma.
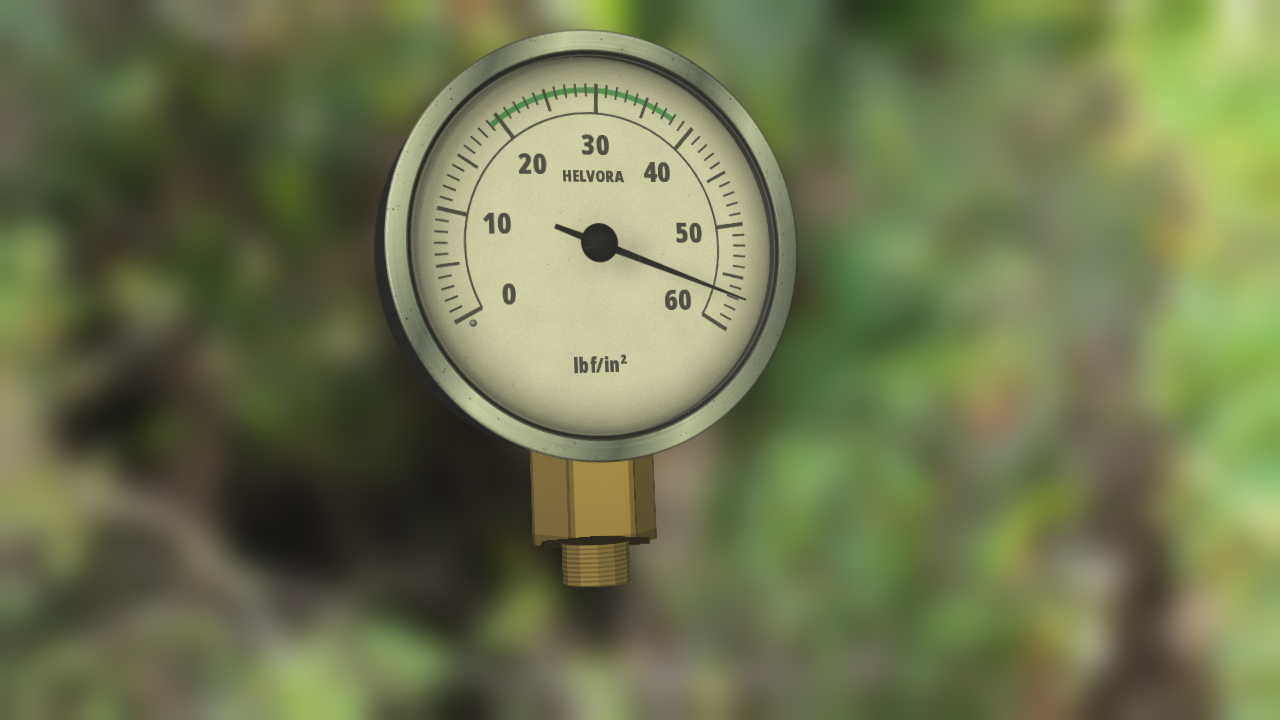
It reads {"value": 57, "unit": "psi"}
